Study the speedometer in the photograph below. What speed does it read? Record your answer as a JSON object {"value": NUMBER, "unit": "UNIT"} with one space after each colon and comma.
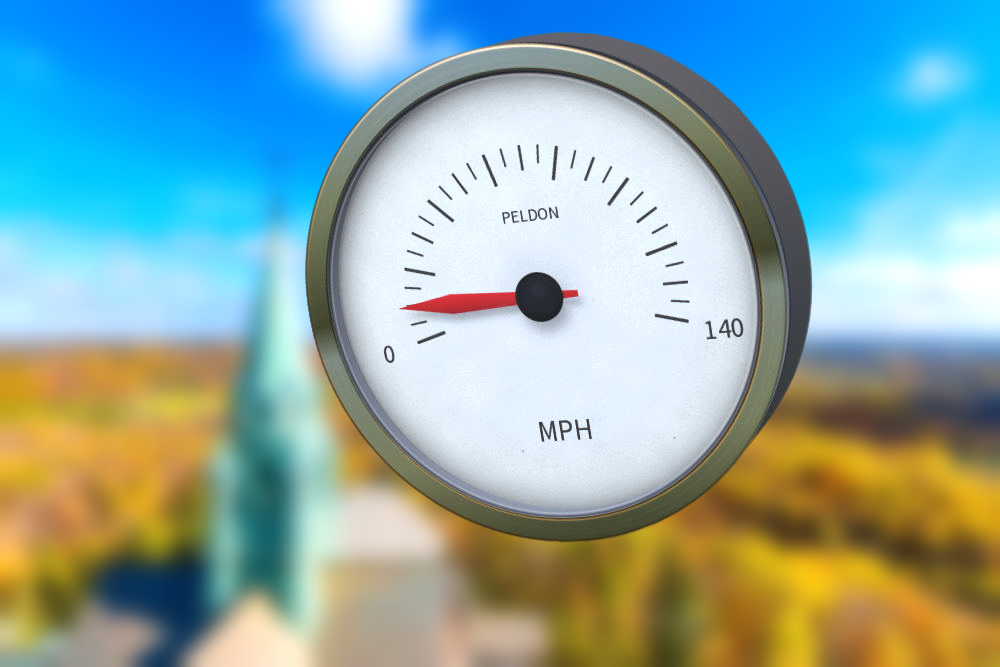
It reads {"value": 10, "unit": "mph"}
